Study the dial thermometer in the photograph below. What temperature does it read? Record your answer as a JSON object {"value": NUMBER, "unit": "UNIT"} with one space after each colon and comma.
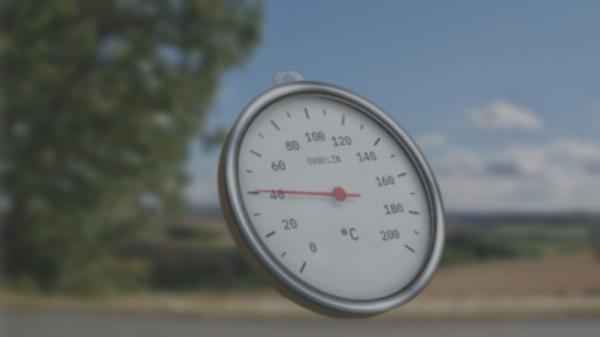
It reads {"value": 40, "unit": "°C"}
